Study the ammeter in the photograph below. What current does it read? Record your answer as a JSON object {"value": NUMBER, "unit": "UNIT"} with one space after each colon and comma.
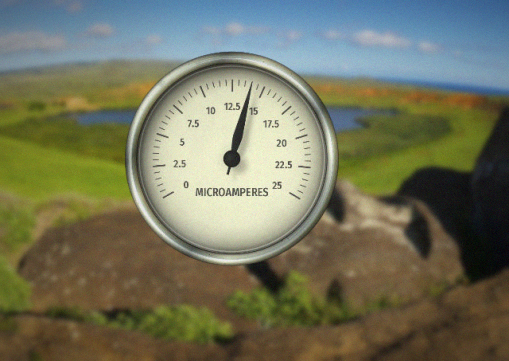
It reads {"value": 14, "unit": "µA"}
